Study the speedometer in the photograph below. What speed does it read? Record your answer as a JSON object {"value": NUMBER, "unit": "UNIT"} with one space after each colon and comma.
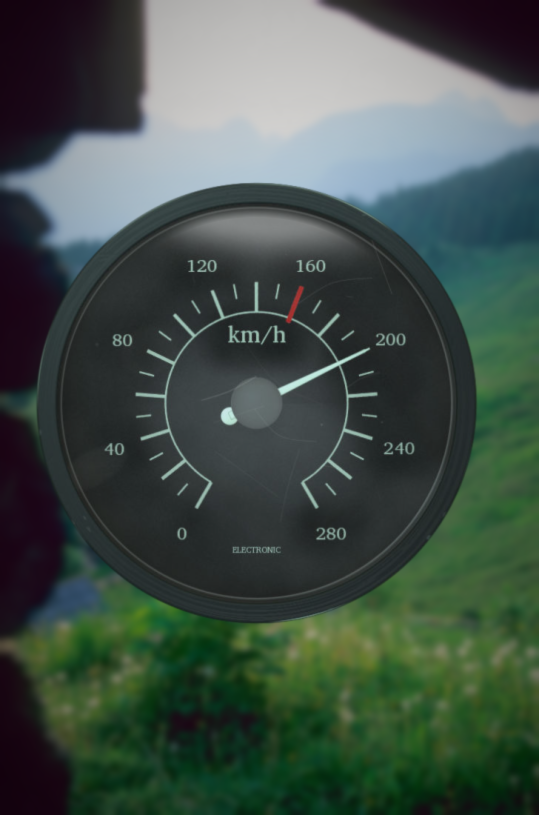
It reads {"value": 200, "unit": "km/h"}
